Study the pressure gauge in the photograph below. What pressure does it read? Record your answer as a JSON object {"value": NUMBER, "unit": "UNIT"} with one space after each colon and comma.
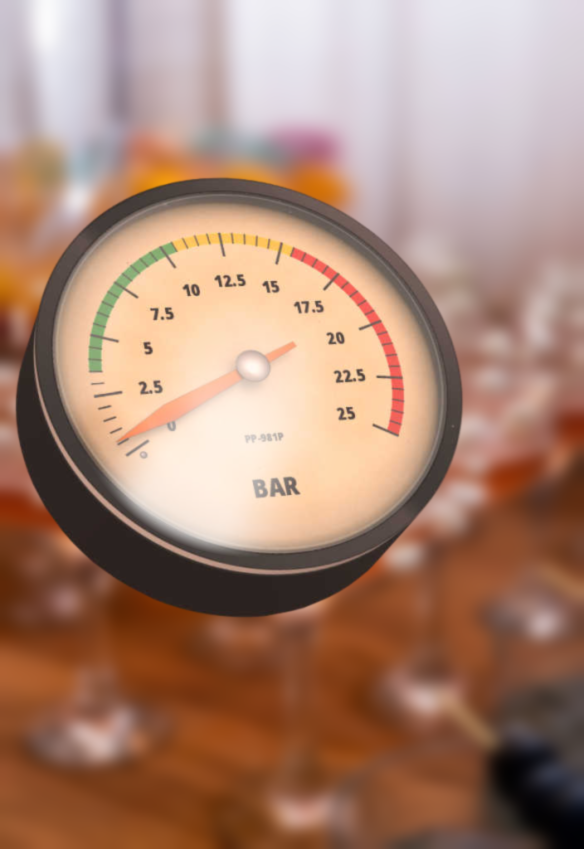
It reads {"value": 0.5, "unit": "bar"}
